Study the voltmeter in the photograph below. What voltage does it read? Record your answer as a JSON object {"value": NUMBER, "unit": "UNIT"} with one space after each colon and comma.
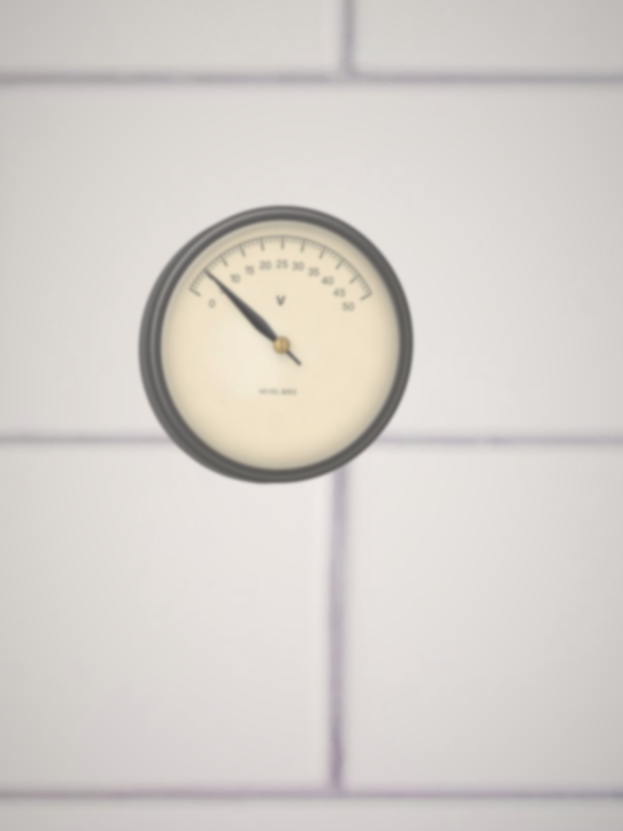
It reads {"value": 5, "unit": "V"}
